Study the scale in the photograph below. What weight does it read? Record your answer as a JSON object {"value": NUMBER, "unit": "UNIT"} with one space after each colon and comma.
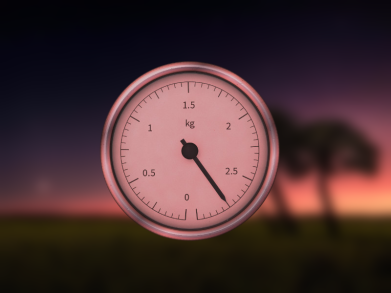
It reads {"value": 2.75, "unit": "kg"}
